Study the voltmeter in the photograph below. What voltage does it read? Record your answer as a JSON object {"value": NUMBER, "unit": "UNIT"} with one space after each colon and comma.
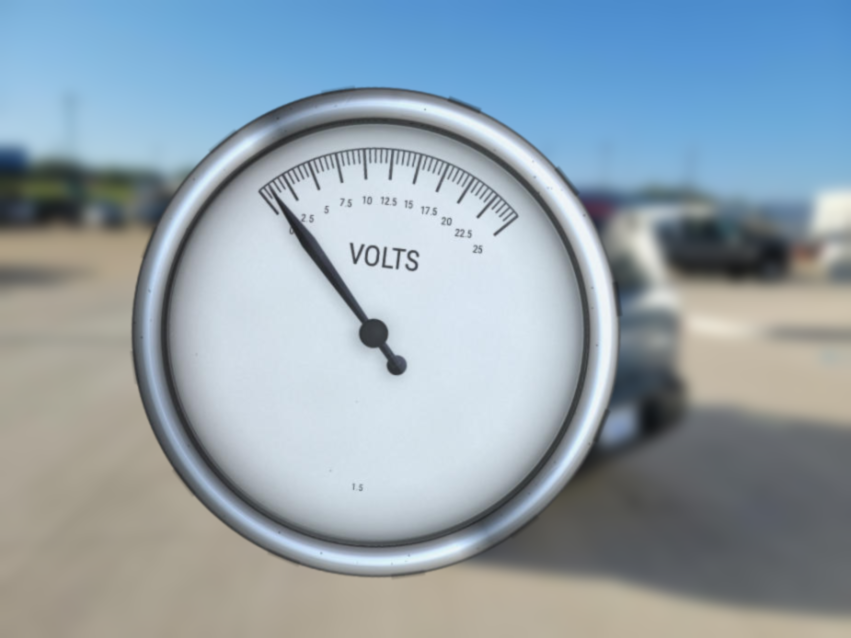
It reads {"value": 1, "unit": "V"}
